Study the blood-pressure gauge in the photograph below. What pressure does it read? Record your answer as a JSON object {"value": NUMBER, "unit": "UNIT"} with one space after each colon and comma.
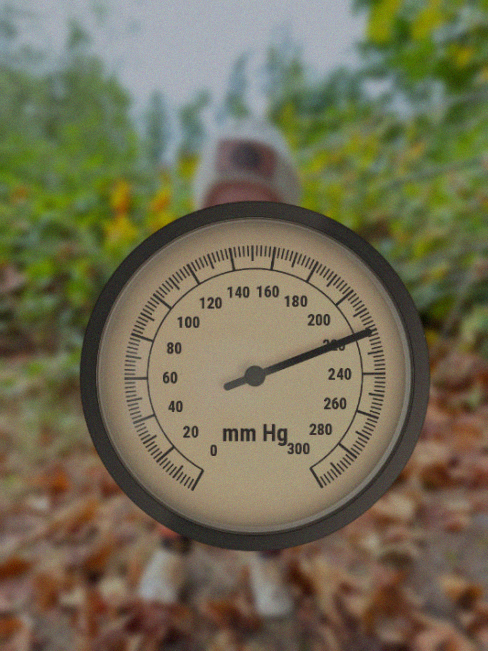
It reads {"value": 220, "unit": "mmHg"}
